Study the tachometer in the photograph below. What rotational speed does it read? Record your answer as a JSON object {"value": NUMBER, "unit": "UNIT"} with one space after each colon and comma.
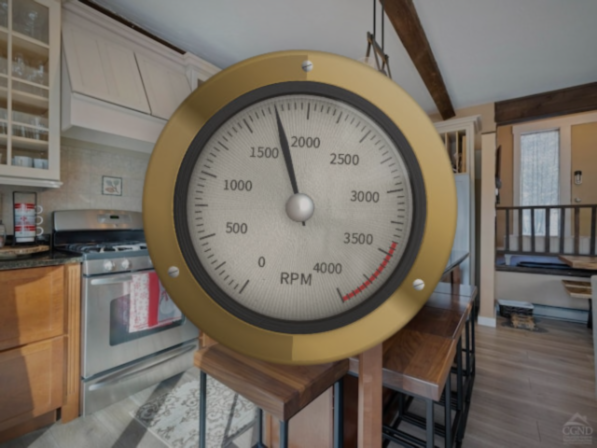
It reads {"value": 1750, "unit": "rpm"}
